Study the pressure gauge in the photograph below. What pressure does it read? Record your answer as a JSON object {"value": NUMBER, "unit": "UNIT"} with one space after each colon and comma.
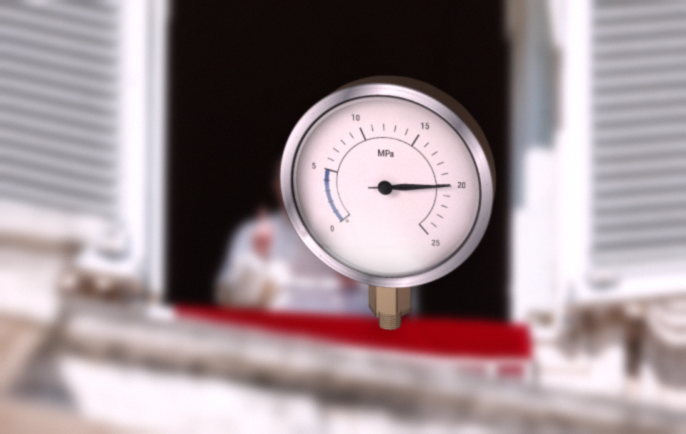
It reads {"value": 20, "unit": "MPa"}
